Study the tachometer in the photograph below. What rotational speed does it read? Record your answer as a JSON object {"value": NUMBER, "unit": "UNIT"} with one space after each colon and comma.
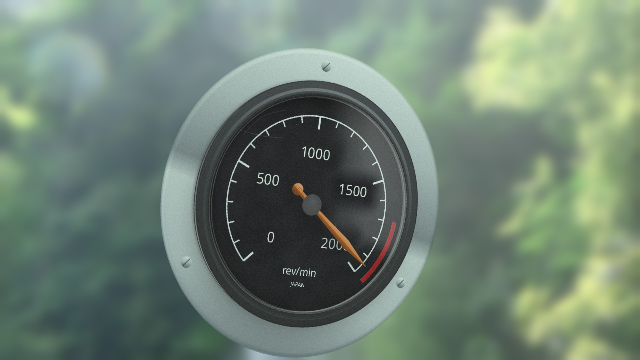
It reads {"value": 1950, "unit": "rpm"}
